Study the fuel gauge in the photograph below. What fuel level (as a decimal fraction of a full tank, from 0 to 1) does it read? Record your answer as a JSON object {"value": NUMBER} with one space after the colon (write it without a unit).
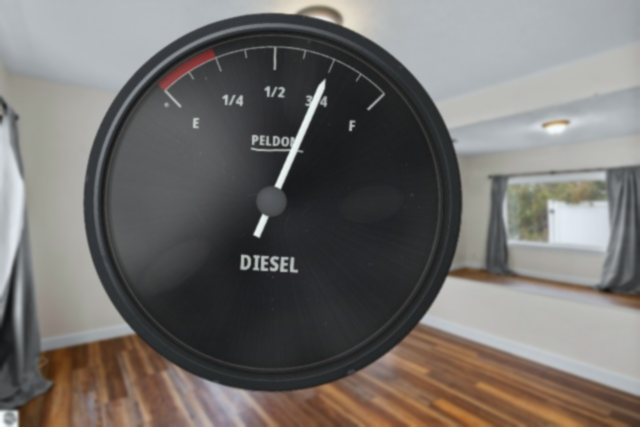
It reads {"value": 0.75}
